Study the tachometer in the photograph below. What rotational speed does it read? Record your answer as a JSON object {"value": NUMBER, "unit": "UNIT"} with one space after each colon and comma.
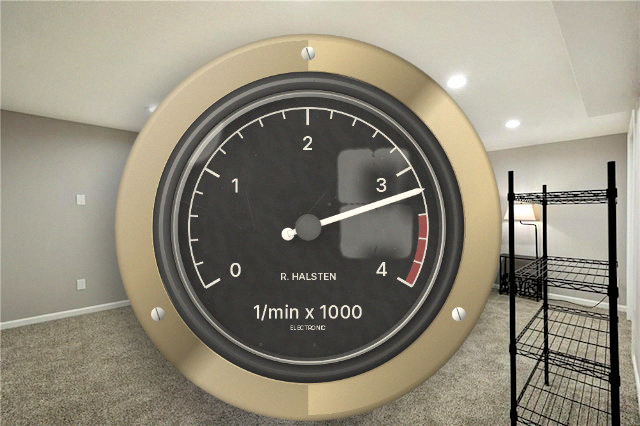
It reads {"value": 3200, "unit": "rpm"}
